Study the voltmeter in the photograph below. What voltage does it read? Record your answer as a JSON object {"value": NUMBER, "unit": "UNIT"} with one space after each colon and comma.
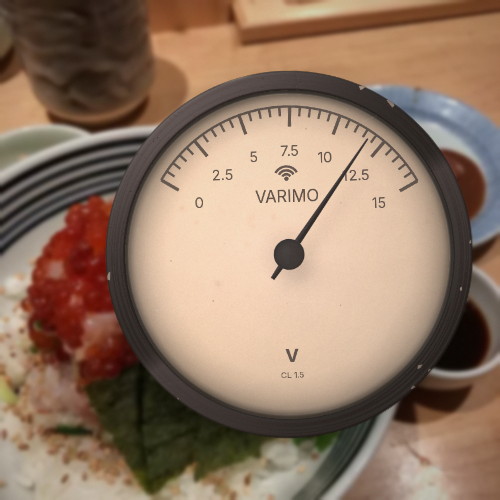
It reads {"value": 11.75, "unit": "V"}
